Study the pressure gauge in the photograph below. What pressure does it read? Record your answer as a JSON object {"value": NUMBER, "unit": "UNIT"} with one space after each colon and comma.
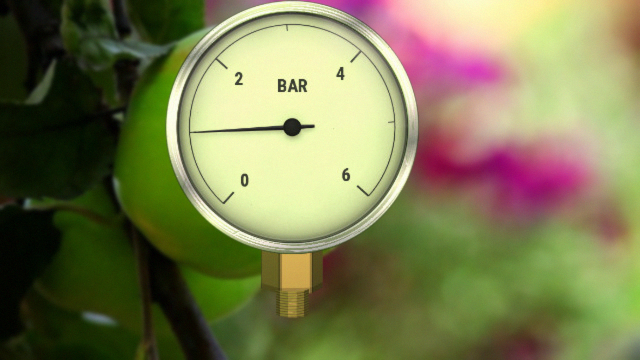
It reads {"value": 1, "unit": "bar"}
